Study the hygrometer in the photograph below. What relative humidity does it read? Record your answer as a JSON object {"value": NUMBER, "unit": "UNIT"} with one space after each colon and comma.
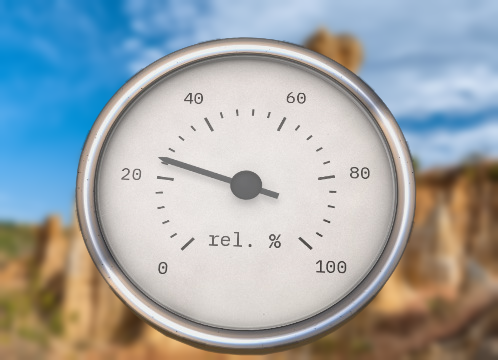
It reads {"value": 24, "unit": "%"}
